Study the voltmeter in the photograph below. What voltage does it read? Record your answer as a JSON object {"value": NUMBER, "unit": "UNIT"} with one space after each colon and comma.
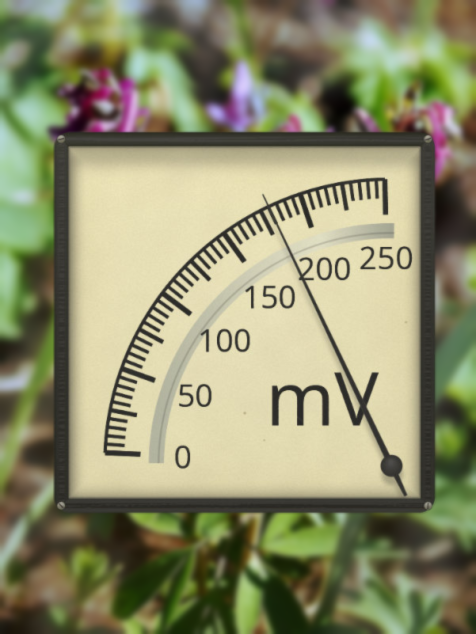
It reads {"value": 180, "unit": "mV"}
